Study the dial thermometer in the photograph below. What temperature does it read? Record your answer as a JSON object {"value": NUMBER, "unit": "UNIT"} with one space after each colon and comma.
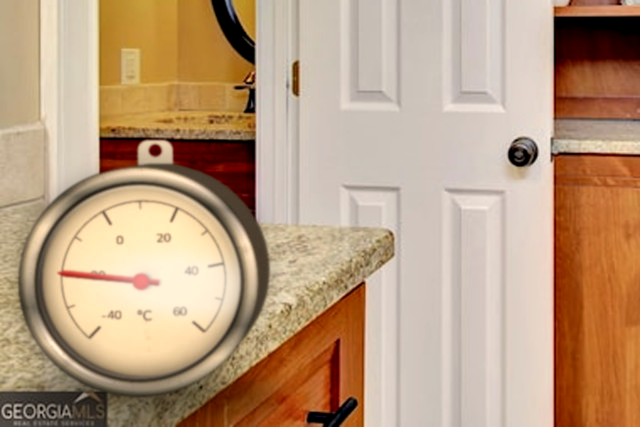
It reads {"value": -20, "unit": "°C"}
